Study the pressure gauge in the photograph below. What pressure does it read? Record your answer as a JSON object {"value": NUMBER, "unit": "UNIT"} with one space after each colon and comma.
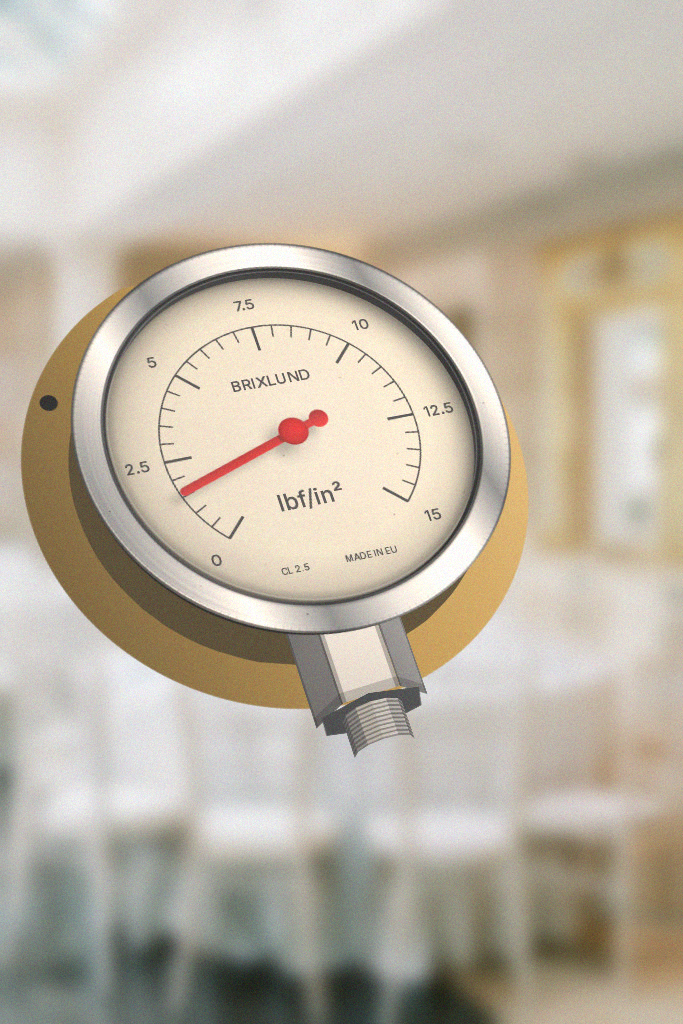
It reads {"value": 1.5, "unit": "psi"}
